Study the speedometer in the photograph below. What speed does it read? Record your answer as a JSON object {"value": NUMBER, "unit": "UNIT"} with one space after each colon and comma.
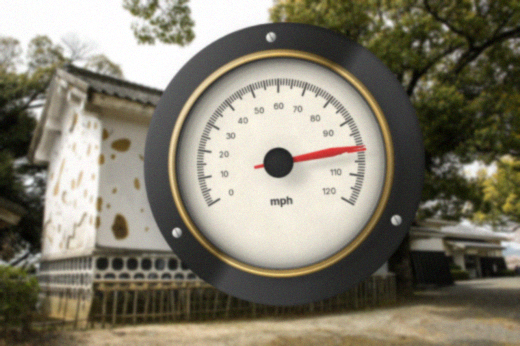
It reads {"value": 100, "unit": "mph"}
